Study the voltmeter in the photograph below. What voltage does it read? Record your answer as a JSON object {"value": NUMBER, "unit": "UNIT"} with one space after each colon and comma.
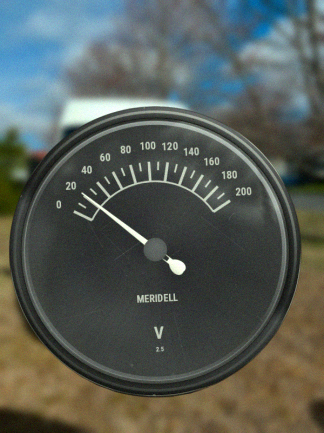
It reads {"value": 20, "unit": "V"}
